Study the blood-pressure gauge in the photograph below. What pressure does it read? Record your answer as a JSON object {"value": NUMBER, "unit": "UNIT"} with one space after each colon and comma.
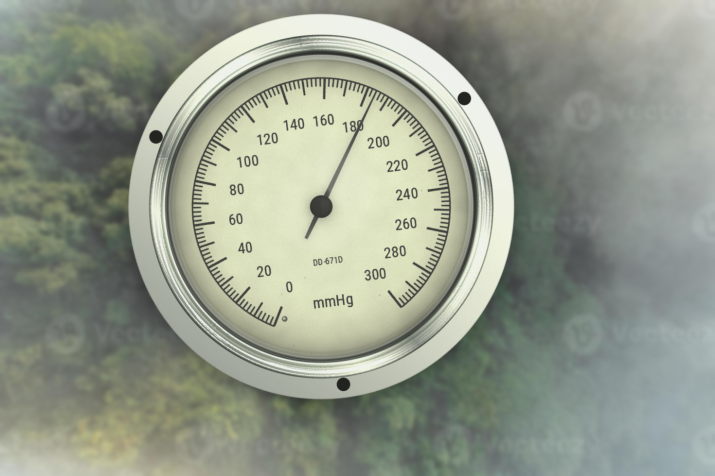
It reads {"value": 184, "unit": "mmHg"}
